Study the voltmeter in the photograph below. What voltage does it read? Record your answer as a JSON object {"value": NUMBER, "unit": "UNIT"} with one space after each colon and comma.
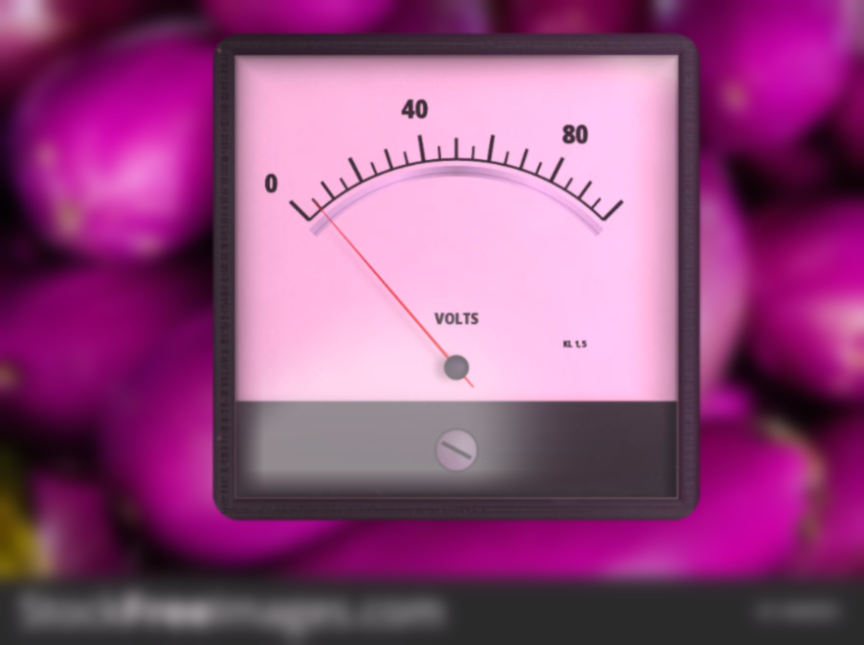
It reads {"value": 5, "unit": "V"}
